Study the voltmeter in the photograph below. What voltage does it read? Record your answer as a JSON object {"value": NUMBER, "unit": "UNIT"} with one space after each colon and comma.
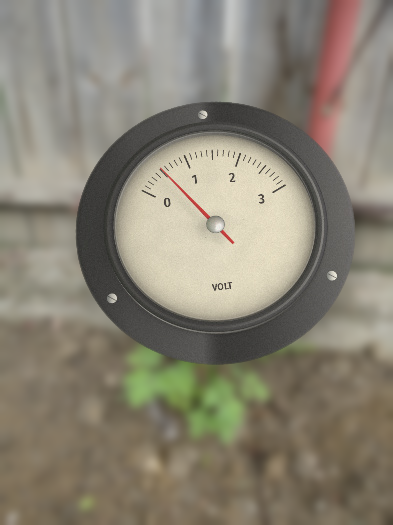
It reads {"value": 0.5, "unit": "V"}
